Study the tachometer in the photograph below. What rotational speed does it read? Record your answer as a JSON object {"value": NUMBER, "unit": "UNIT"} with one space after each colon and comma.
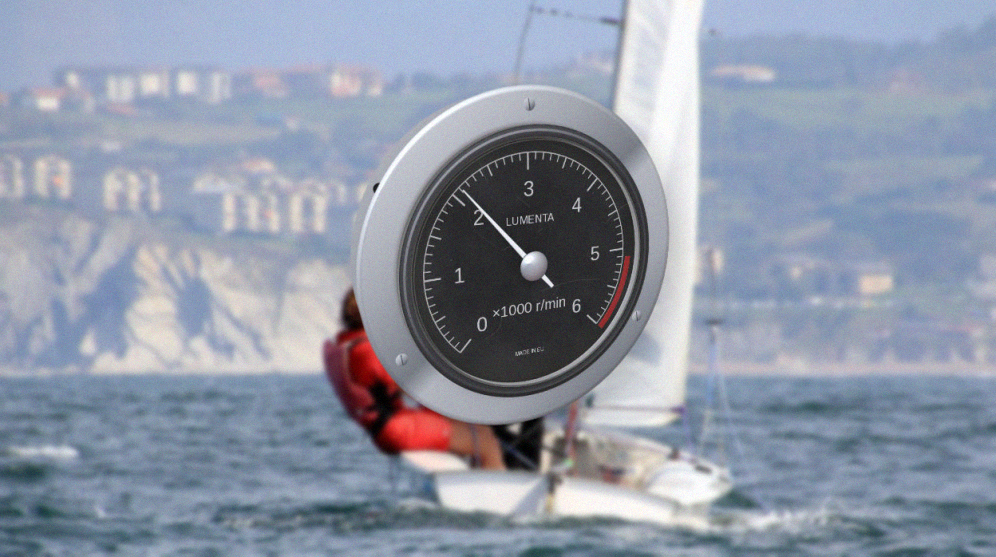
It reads {"value": 2100, "unit": "rpm"}
